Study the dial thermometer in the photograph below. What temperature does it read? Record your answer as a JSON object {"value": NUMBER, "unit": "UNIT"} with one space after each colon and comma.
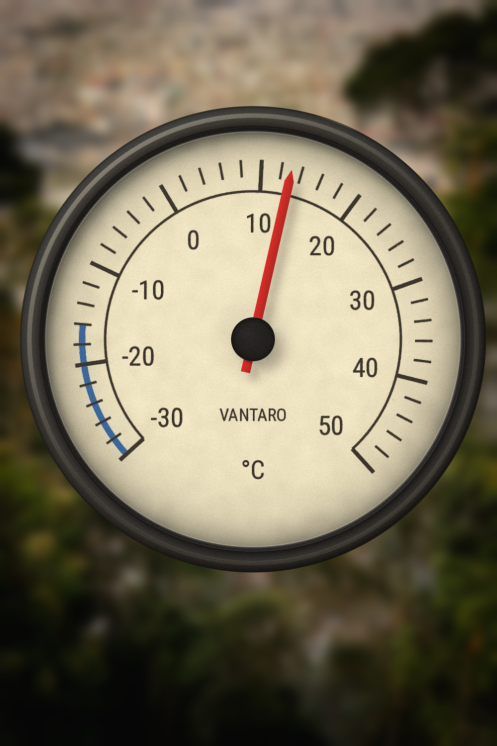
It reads {"value": 13, "unit": "°C"}
